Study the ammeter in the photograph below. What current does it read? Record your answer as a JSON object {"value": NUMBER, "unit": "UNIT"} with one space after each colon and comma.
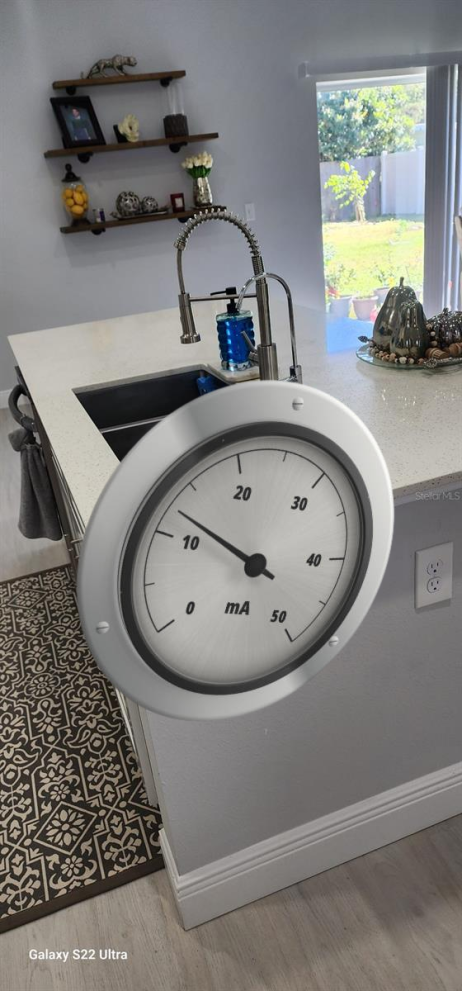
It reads {"value": 12.5, "unit": "mA"}
